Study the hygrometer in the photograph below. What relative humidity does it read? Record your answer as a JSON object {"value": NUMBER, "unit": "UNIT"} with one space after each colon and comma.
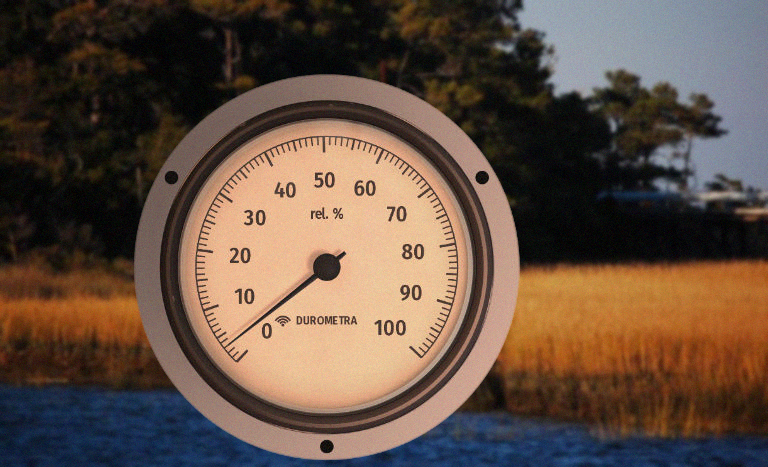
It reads {"value": 3, "unit": "%"}
